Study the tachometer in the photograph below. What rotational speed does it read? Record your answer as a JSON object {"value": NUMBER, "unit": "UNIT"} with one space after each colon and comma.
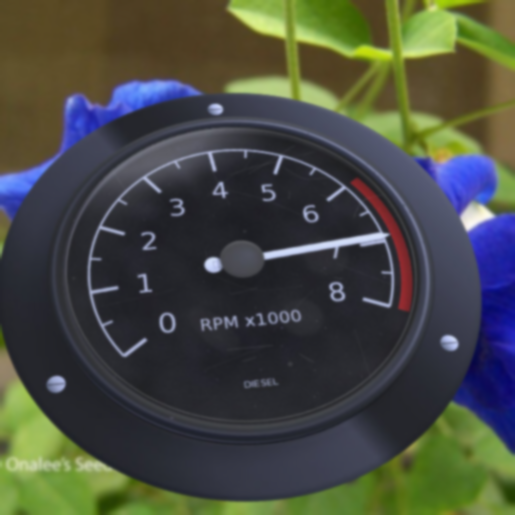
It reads {"value": 7000, "unit": "rpm"}
